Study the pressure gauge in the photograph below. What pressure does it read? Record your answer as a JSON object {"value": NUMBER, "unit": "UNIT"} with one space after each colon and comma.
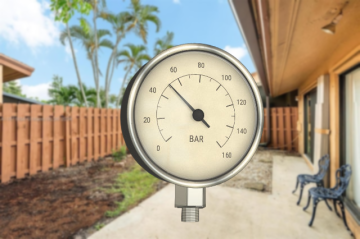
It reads {"value": 50, "unit": "bar"}
